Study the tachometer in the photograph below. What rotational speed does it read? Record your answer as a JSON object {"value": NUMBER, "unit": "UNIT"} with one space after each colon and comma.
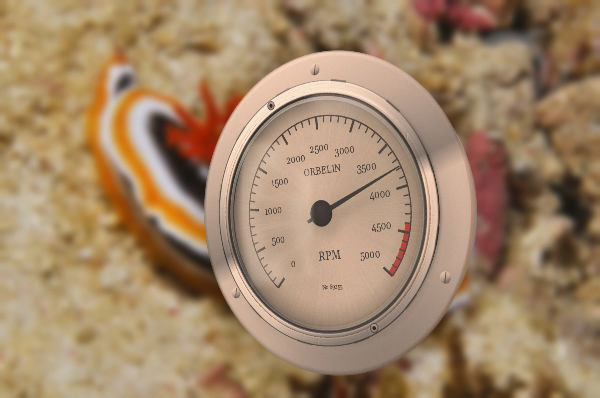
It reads {"value": 3800, "unit": "rpm"}
